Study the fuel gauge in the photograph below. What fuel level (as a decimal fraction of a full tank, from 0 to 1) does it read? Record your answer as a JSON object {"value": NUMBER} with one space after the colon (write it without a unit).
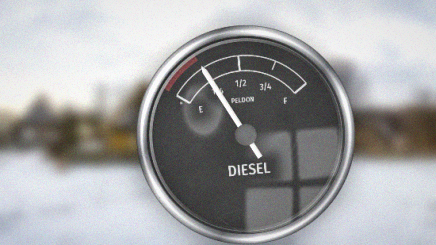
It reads {"value": 0.25}
